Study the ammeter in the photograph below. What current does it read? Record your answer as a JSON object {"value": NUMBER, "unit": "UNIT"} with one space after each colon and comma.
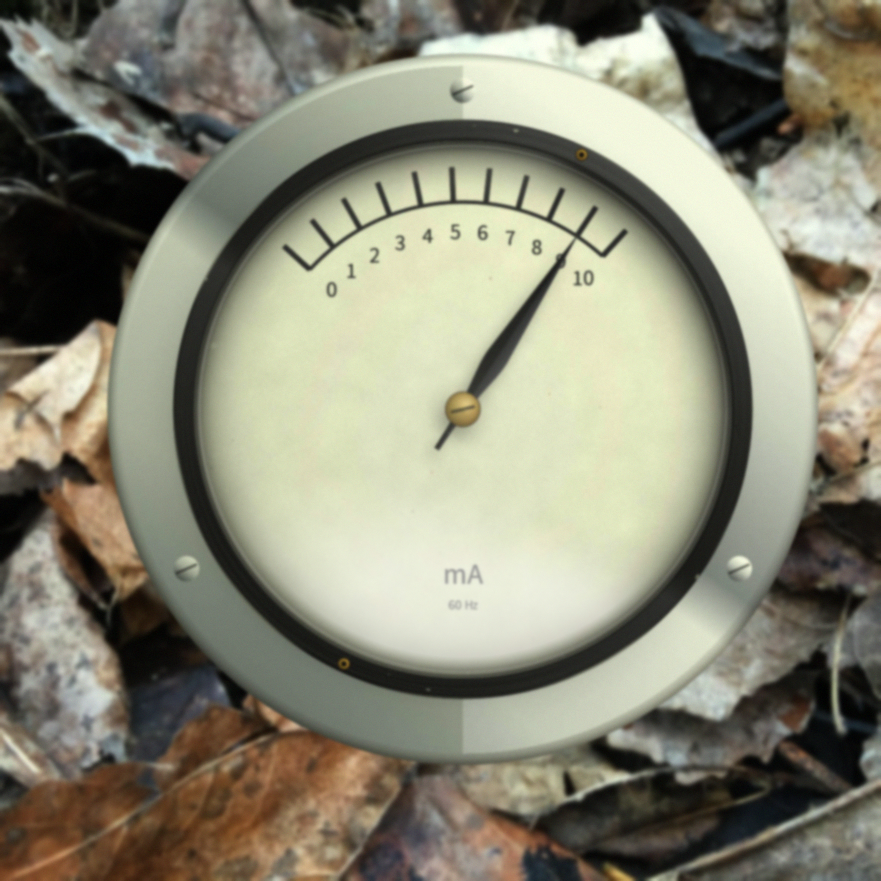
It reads {"value": 9, "unit": "mA"}
